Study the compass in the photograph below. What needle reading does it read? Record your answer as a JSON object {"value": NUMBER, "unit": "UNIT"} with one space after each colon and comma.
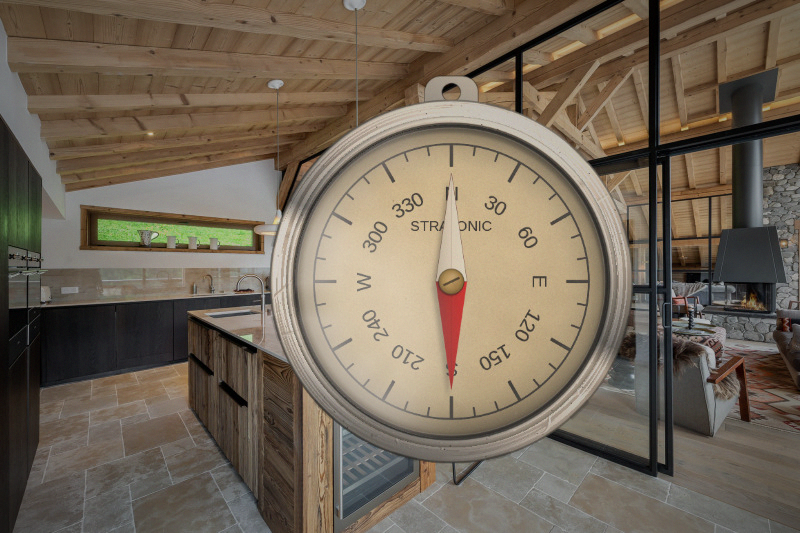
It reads {"value": 180, "unit": "°"}
